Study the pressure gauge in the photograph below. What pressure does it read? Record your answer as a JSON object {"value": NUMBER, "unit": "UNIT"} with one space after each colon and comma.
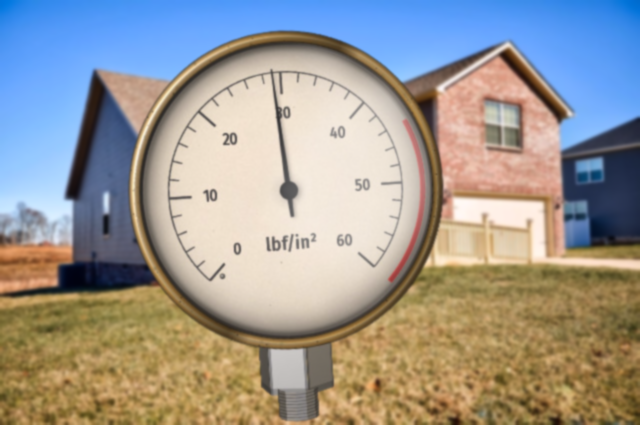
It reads {"value": 29, "unit": "psi"}
